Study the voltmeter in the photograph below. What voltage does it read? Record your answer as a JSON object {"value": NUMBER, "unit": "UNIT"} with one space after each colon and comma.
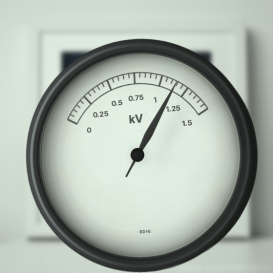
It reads {"value": 1.15, "unit": "kV"}
